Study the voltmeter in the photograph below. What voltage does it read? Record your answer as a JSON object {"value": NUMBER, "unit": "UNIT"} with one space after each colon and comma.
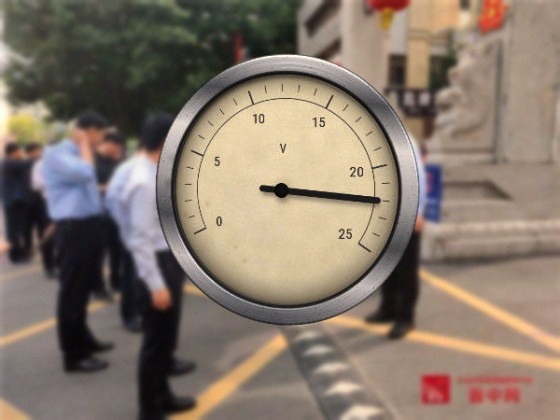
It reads {"value": 22, "unit": "V"}
